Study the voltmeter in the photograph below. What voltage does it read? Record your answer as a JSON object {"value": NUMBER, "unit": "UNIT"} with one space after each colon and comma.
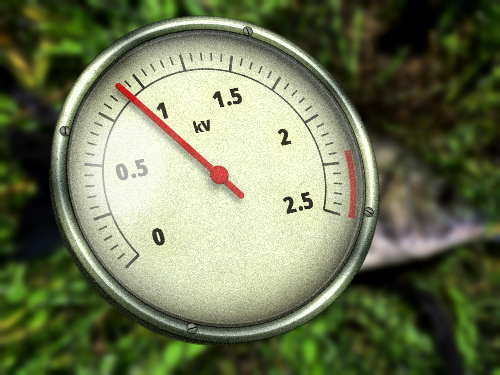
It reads {"value": 0.9, "unit": "kV"}
